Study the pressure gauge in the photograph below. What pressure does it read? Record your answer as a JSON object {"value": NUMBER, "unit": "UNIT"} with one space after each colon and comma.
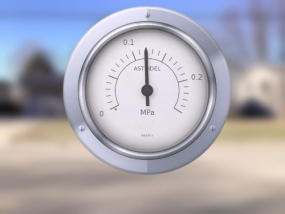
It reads {"value": 0.12, "unit": "MPa"}
